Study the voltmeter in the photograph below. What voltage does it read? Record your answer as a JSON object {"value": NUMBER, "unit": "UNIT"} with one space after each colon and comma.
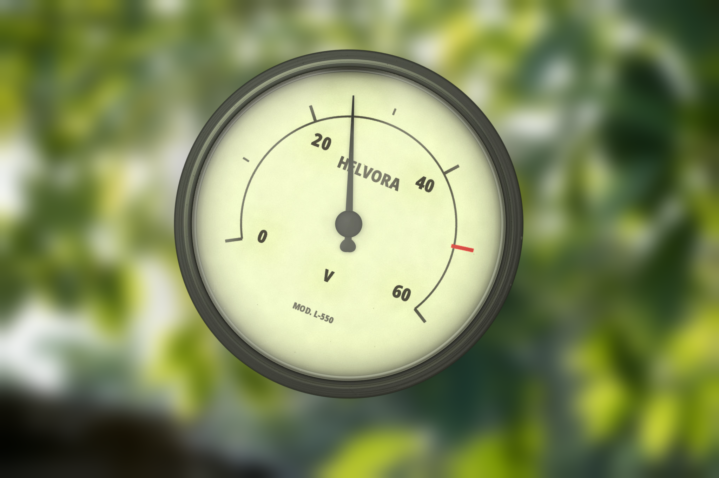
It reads {"value": 25, "unit": "V"}
